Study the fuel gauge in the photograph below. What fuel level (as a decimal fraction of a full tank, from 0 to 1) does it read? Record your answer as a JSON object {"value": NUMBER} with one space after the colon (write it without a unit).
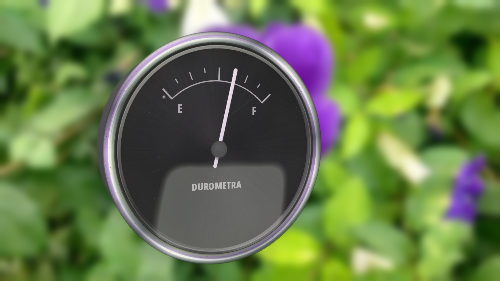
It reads {"value": 0.625}
